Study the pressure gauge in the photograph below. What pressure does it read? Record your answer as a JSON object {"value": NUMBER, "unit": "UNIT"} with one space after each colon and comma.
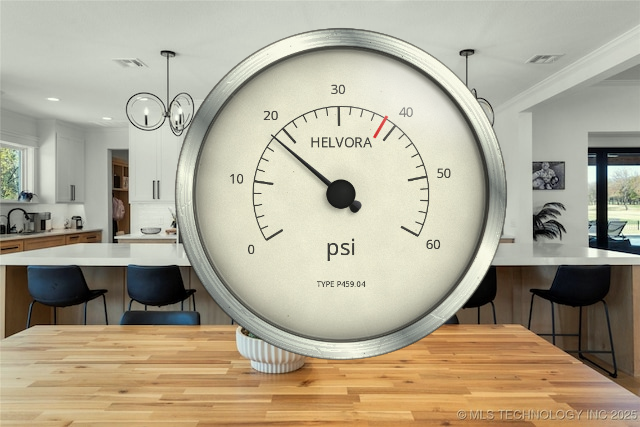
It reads {"value": 18, "unit": "psi"}
